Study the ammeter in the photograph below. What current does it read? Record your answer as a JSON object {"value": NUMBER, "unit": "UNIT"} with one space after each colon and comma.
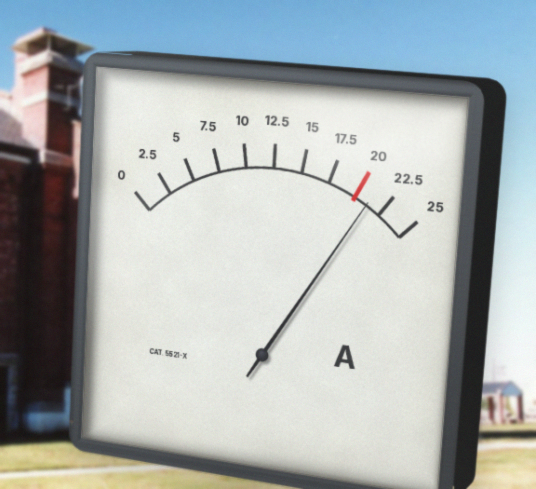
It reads {"value": 21.25, "unit": "A"}
